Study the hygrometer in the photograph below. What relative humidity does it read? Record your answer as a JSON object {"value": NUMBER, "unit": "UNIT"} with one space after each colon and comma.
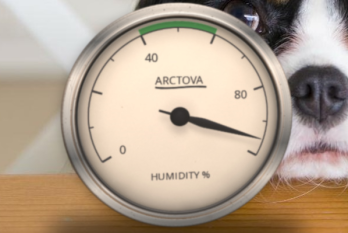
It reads {"value": 95, "unit": "%"}
